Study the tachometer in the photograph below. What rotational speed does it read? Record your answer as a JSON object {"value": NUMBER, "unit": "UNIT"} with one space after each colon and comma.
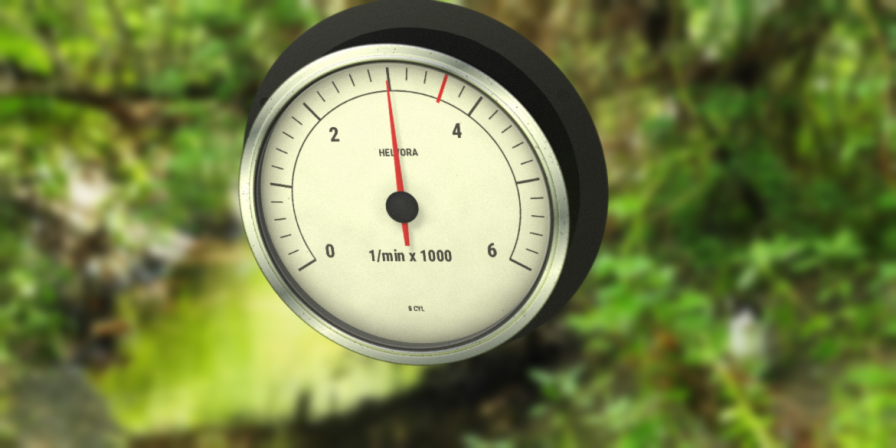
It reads {"value": 3000, "unit": "rpm"}
